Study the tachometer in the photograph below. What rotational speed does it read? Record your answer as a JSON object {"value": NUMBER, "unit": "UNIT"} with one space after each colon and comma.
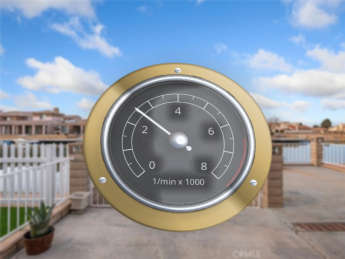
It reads {"value": 2500, "unit": "rpm"}
